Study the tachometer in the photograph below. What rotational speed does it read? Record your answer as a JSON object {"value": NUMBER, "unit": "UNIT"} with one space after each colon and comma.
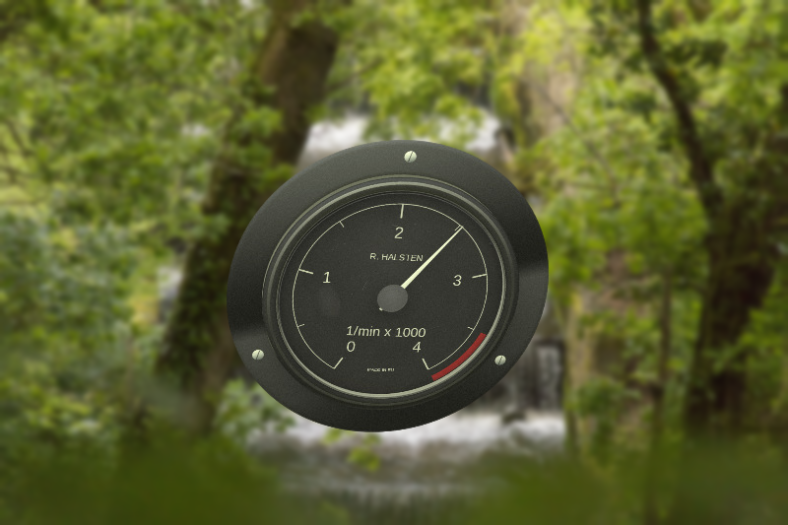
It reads {"value": 2500, "unit": "rpm"}
